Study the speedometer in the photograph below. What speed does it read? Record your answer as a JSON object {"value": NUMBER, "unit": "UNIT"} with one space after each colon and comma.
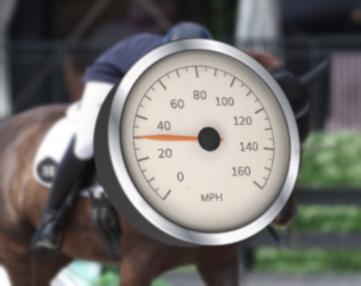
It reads {"value": 30, "unit": "mph"}
